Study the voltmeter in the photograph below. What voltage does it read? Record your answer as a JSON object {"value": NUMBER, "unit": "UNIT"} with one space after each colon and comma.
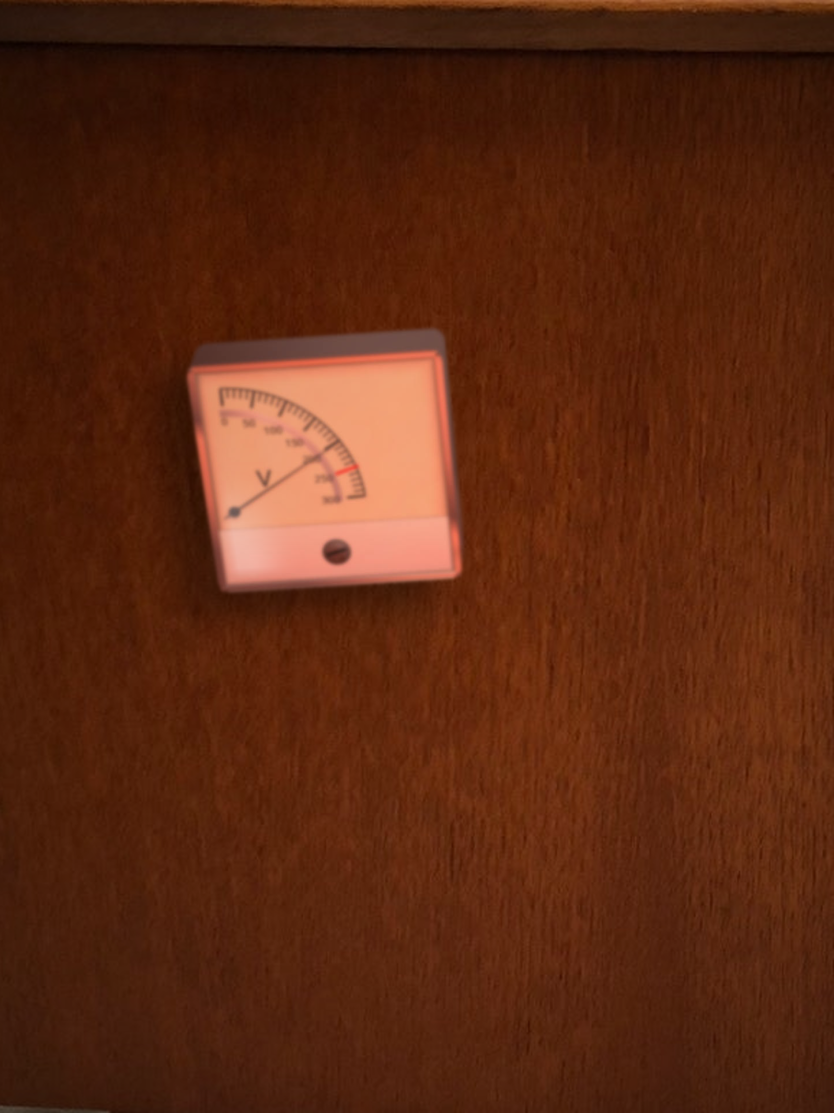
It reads {"value": 200, "unit": "V"}
